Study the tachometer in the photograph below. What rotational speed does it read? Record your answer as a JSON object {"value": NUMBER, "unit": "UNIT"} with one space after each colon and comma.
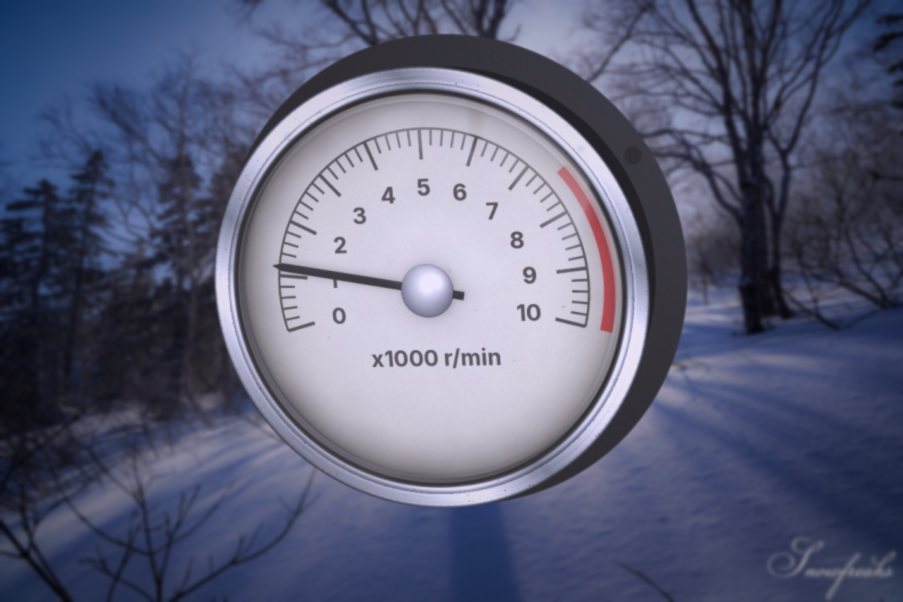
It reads {"value": 1200, "unit": "rpm"}
